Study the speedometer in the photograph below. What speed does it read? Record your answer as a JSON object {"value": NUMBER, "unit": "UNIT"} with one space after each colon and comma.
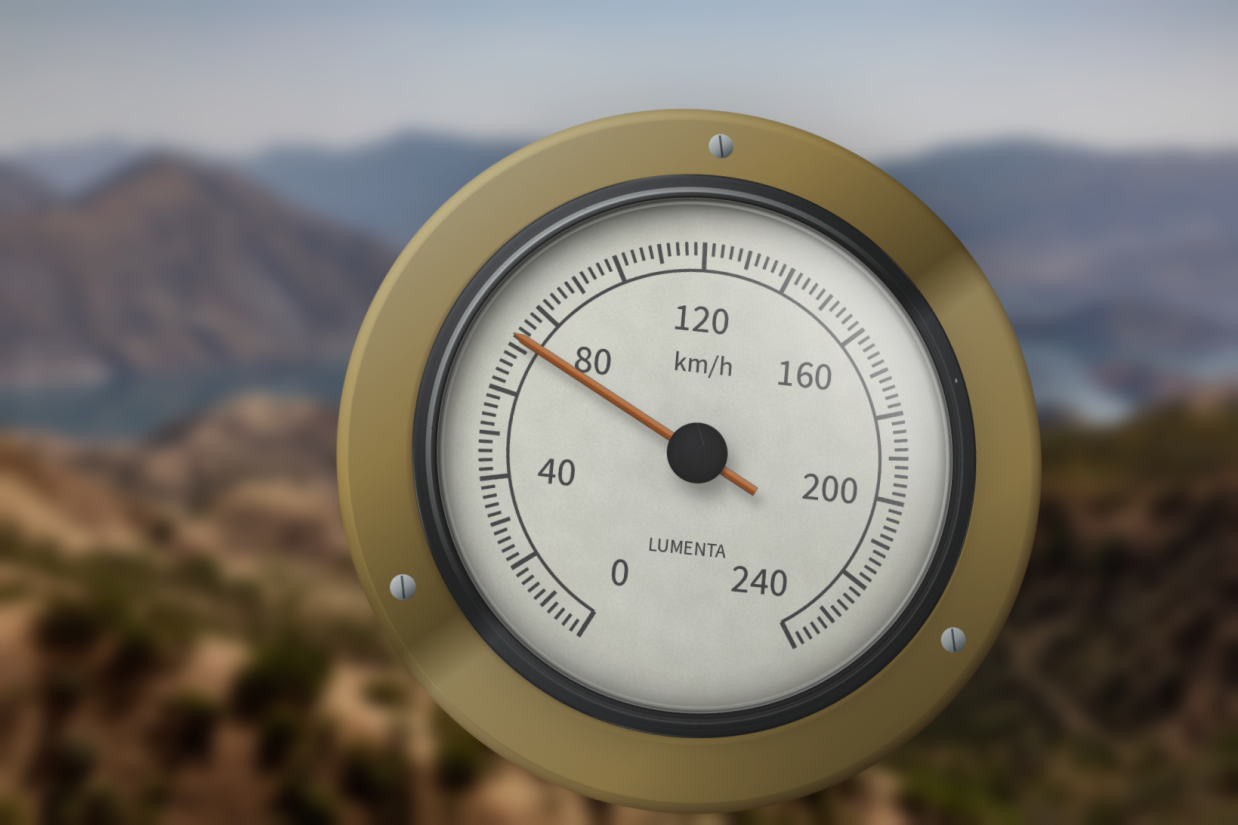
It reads {"value": 72, "unit": "km/h"}
